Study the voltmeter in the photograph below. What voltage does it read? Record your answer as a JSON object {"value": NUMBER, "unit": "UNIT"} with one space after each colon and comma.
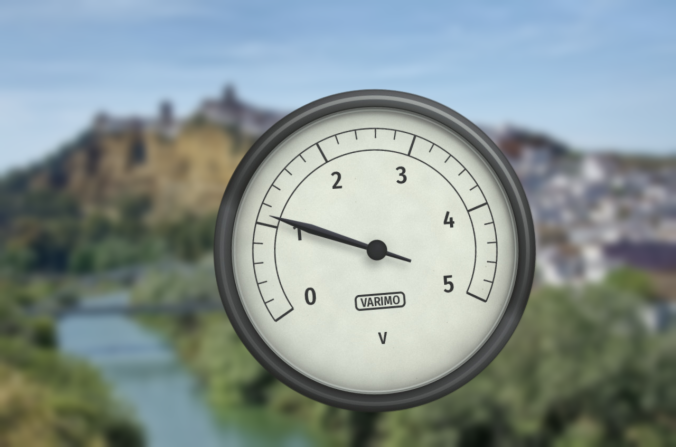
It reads {"value": 1.1, "unit": "V"}
